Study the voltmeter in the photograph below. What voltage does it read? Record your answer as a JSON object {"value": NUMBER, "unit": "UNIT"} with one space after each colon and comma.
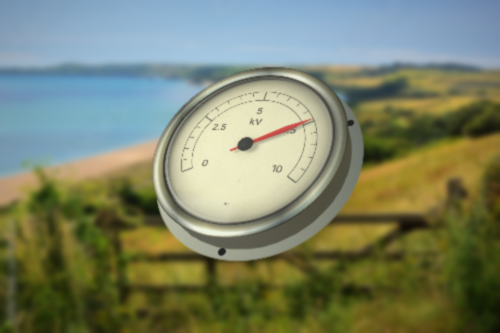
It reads {"value": 7.5, "unit": "kV"}
